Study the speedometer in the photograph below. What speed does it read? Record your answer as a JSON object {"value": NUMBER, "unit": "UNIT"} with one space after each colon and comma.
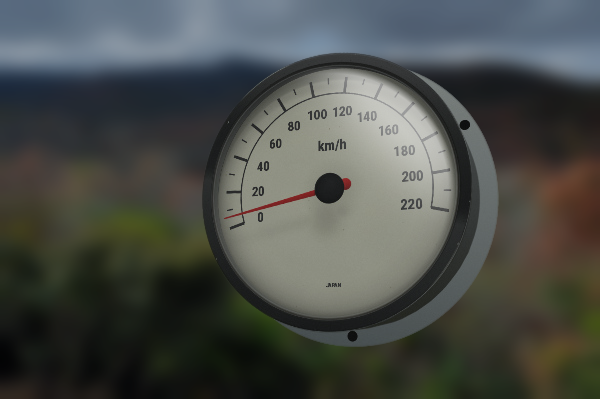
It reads {"value": 5, "unit": "km/h"}
